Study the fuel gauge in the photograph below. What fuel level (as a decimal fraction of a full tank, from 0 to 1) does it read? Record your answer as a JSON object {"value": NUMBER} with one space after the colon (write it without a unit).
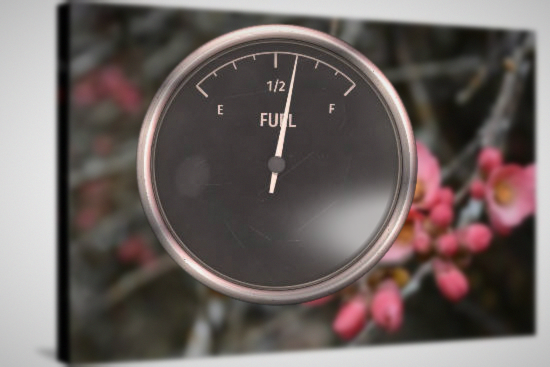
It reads {"value": 0.625}
